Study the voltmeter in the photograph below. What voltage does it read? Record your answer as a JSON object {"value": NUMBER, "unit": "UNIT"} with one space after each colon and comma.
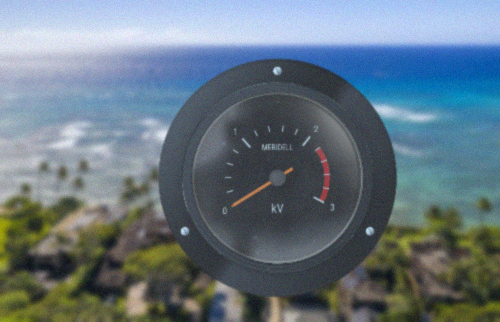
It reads {"value": 0, "unit": "kV"}
